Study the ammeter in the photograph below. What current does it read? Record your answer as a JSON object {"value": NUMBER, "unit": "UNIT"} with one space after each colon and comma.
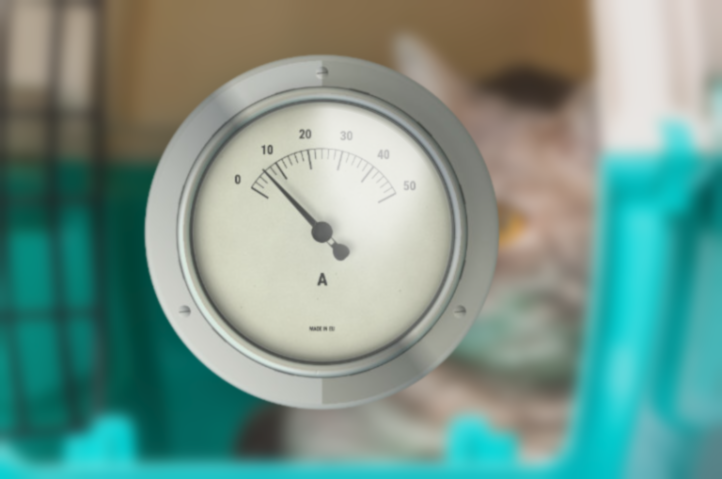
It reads {"value": 6, "unit": "A"}
